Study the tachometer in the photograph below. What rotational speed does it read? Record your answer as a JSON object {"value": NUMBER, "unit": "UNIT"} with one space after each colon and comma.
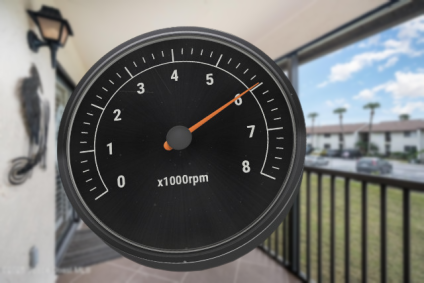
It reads {"value": 6000, "unit": "rpm"}
